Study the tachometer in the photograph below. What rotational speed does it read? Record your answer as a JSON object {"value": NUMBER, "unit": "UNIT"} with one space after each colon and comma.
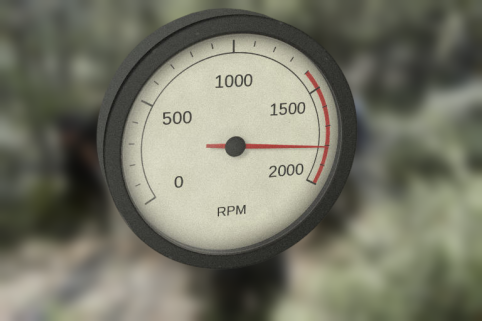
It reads {"value": 1800, "unit": "rpm"}
